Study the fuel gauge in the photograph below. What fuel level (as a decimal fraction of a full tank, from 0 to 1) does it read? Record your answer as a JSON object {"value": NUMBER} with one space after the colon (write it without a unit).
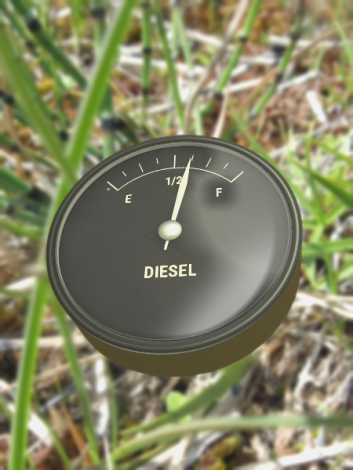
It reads {"value": 0.625}
